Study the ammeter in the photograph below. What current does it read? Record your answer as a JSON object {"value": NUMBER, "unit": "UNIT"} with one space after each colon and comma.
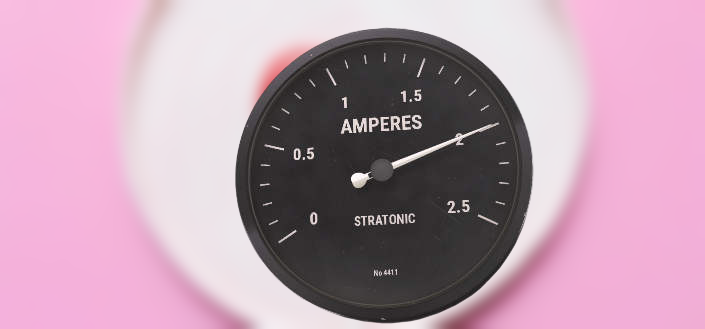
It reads {"value": 2, "unit": "A"}
